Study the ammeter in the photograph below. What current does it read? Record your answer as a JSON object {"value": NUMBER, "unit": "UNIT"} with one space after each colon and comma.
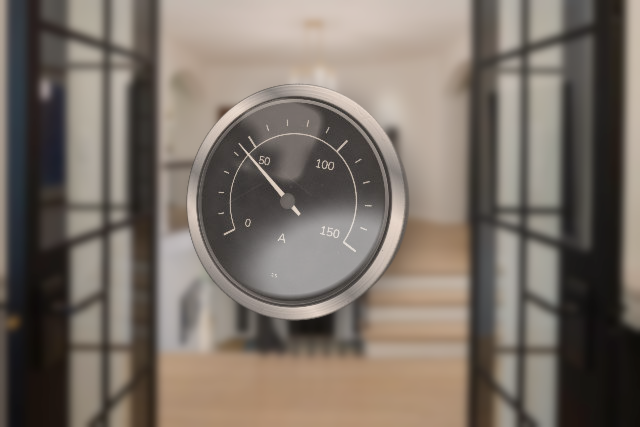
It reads {"value": 45, "unit": "A"}
